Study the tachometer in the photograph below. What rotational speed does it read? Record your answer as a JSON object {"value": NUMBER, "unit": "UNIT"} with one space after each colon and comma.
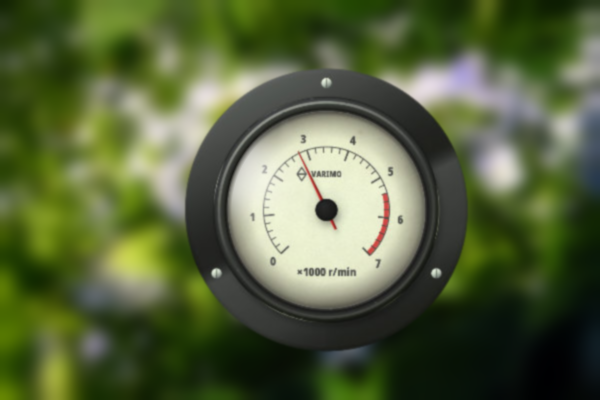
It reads {"value": 2800, "unit": "rpm"}
